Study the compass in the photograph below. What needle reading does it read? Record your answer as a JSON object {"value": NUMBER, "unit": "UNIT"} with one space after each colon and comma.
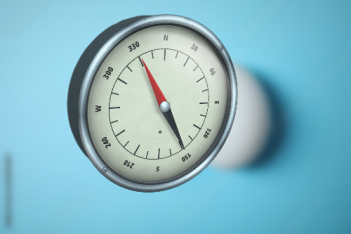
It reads {"value": 330, "unit": "°"}
